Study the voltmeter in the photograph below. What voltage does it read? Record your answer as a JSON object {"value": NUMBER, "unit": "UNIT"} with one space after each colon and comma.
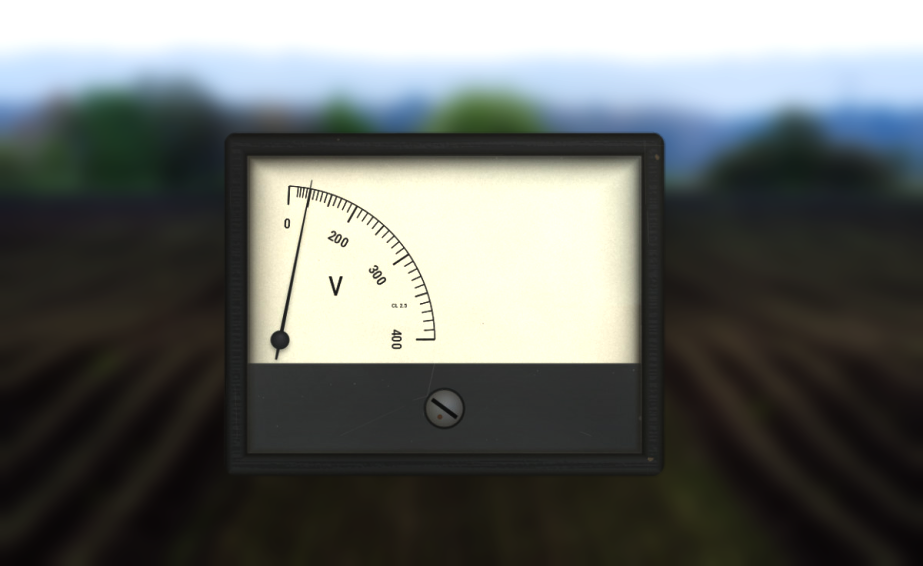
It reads {"value": 100, "unit": "V"}
